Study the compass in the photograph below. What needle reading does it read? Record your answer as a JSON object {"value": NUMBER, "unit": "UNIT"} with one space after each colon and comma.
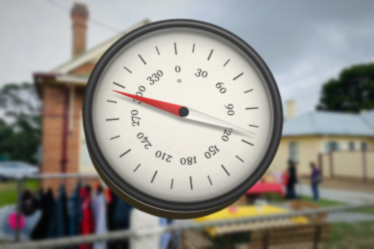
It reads {"value": 292.5, "unit": "°"}
